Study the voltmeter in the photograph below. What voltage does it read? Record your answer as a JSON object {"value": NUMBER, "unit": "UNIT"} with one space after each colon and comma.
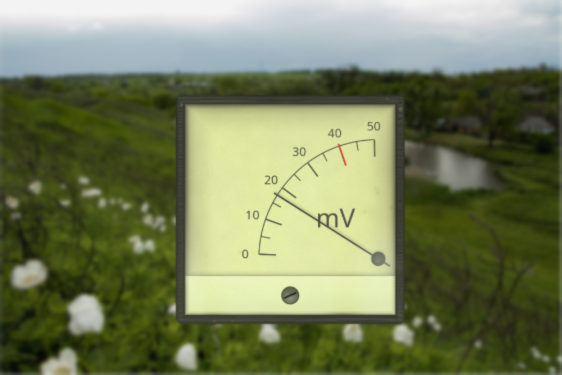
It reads {"value": 17.5, "unit": "mV"}
